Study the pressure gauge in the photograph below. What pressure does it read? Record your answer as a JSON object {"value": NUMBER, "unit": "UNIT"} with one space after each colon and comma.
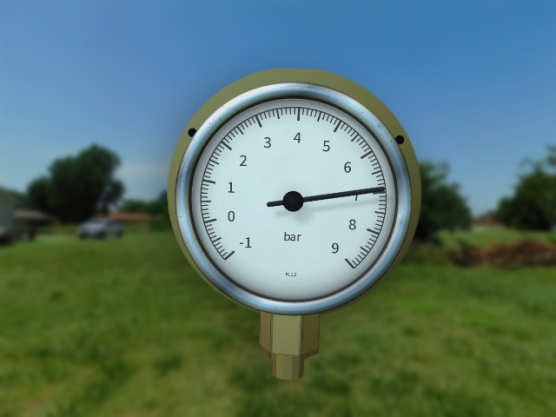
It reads {"value": 6.9, "unit": "bar"}
